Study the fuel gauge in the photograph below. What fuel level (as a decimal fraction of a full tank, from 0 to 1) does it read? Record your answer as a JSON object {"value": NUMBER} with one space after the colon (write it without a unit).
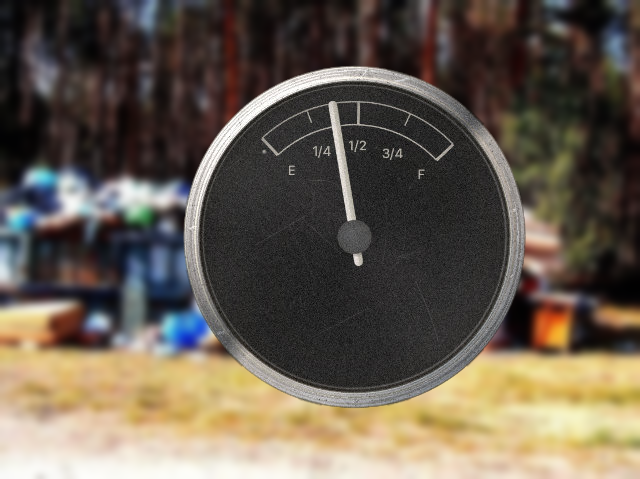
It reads {"value": 0.375}
